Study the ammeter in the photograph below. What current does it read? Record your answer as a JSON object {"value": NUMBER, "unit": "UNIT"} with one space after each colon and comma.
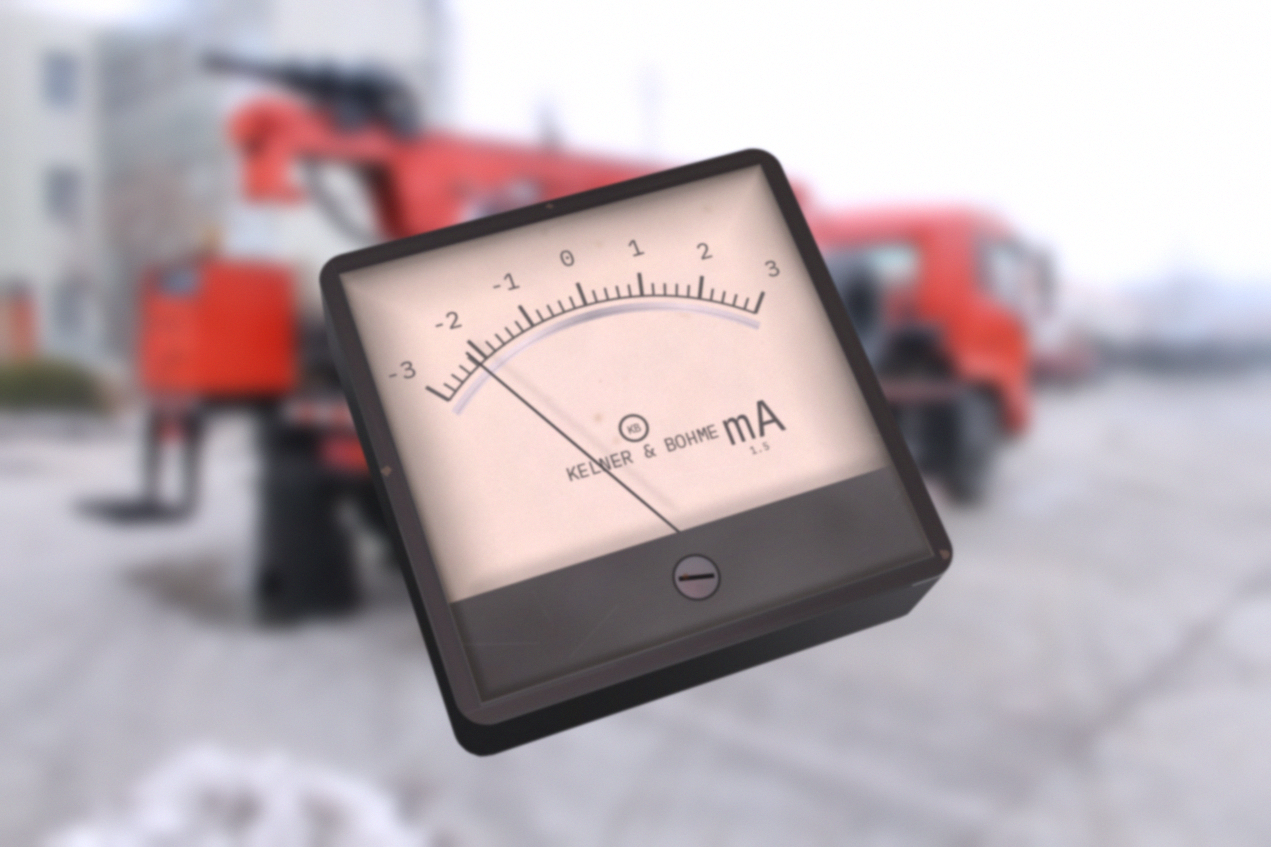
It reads {"value": -2.2, "unit": "mA"}
